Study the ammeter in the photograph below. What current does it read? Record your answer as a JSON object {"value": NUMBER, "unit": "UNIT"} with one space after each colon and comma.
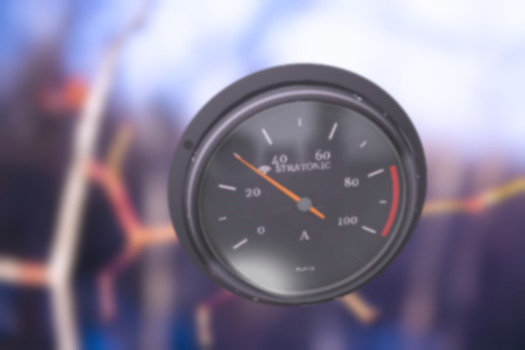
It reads {"value": 30, "unit": "A"}
